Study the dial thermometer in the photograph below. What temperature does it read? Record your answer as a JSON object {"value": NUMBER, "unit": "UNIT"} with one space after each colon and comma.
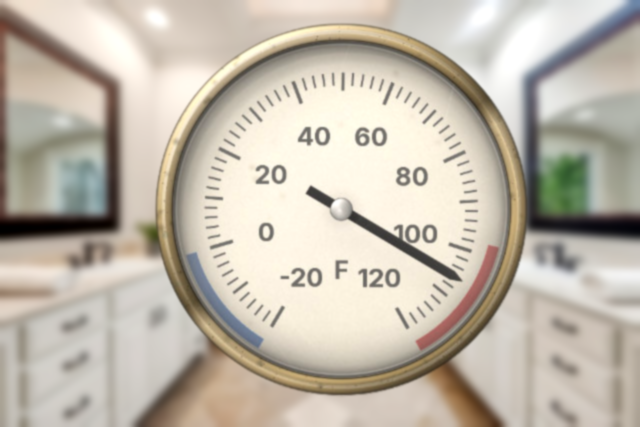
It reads {"value": 106, "unit": "°F"}
